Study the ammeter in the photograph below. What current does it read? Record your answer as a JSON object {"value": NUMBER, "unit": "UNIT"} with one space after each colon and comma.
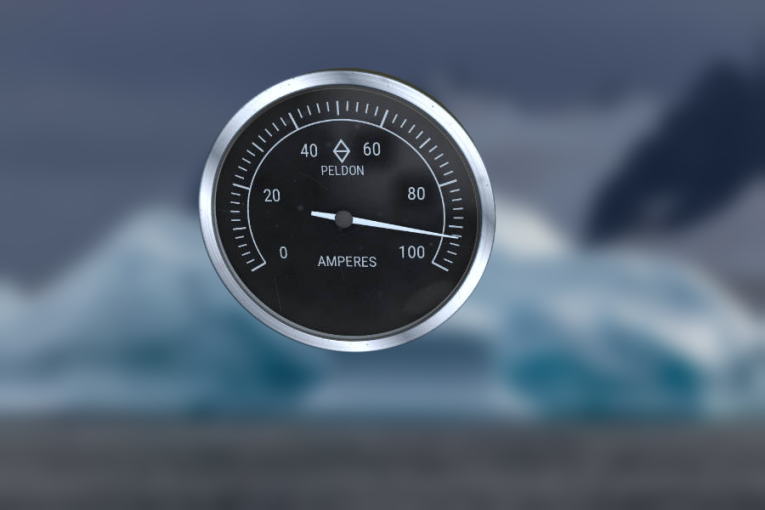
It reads {"value": 92, "unit": "A"}
